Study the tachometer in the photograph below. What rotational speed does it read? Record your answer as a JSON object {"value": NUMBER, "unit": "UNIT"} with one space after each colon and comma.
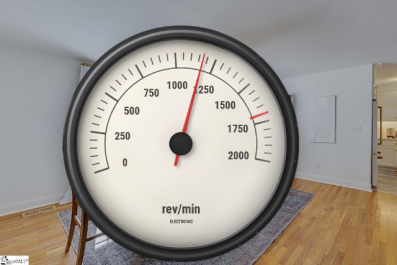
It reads {"value": 1175, "unit": "rpm"}
